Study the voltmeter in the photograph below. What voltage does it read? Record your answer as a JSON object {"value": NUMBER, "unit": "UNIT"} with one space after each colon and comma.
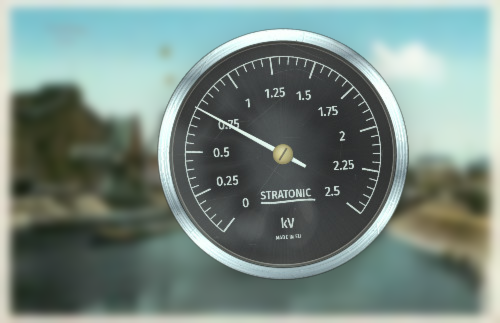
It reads {"value": 0.75, "unit": "kV"}
